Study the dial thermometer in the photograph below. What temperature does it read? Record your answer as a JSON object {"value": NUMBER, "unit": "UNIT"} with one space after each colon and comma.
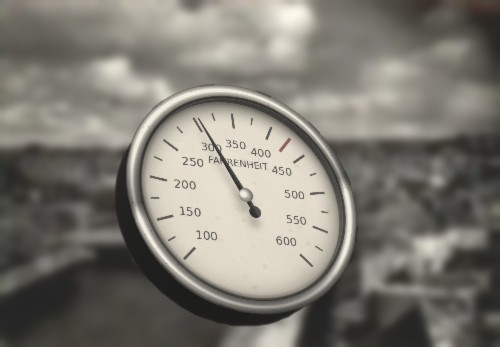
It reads {"value": 300, "unit": "°F"}
